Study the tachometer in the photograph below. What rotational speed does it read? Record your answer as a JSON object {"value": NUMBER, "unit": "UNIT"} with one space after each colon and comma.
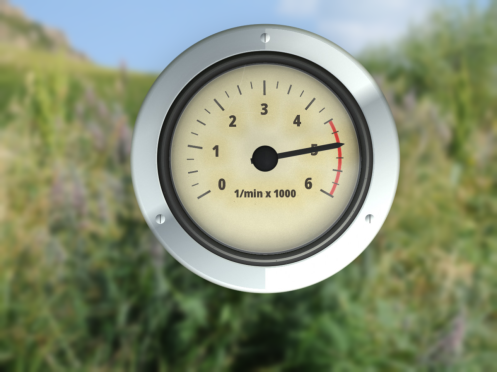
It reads {"value": 5000, "unit": "rpm"}
